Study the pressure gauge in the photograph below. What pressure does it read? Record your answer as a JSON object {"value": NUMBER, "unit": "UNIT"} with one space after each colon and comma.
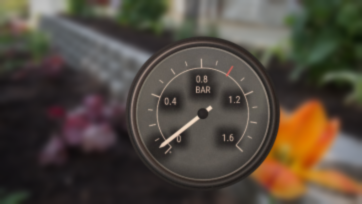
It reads {"value": 0.05, "unit": "bar"}
